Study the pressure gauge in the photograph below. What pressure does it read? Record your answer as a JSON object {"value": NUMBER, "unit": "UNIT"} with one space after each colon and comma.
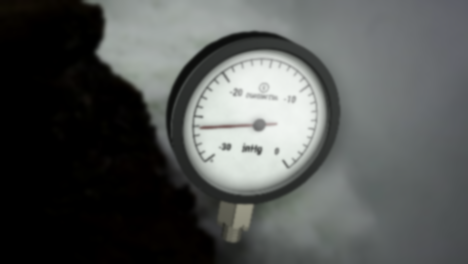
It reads {"value": -26, "unit": "inHg"}
